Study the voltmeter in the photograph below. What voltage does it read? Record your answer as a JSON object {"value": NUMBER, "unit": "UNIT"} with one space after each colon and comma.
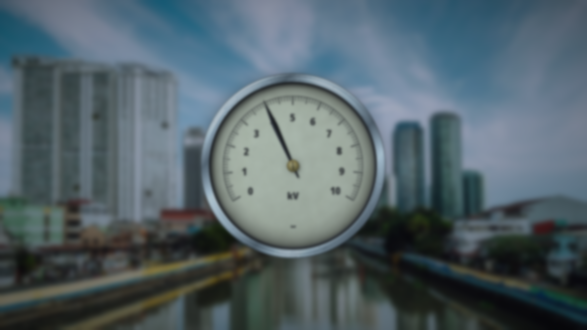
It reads {"value": 4, "unit": "kV"}
